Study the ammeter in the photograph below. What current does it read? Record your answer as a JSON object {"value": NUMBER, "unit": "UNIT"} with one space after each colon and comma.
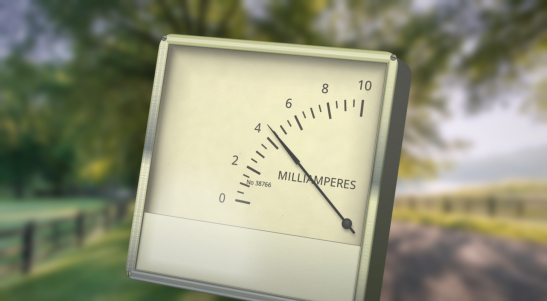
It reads {"value": 4.5, "unit": "mA"}
